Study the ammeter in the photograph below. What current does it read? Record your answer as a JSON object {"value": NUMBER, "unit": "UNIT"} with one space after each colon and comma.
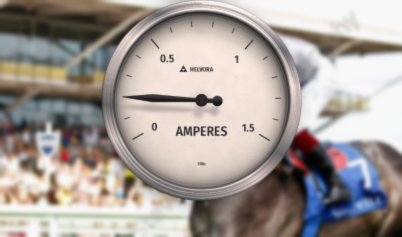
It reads {"value": 0.2, "unit": "A"}
